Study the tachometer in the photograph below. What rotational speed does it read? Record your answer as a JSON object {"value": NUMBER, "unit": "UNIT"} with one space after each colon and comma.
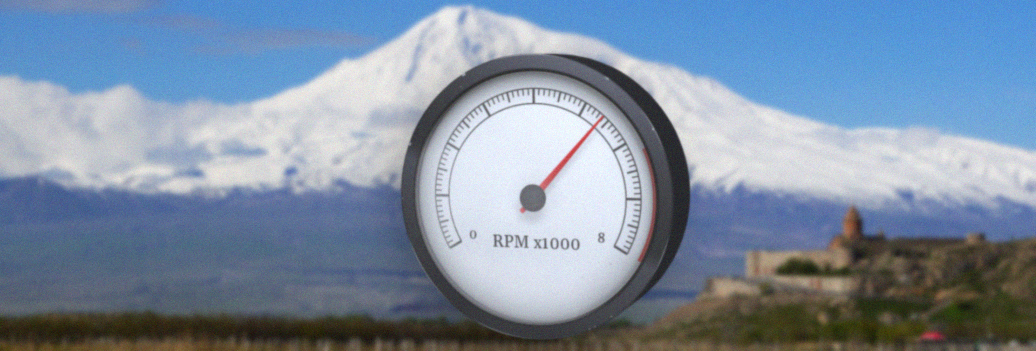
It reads {"value": 5400, "unit": "rpm"}
